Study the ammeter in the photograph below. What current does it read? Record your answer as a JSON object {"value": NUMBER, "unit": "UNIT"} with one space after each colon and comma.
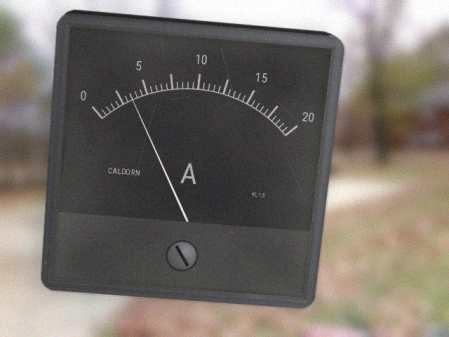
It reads {"value": 3.5, "unit": "A"}
